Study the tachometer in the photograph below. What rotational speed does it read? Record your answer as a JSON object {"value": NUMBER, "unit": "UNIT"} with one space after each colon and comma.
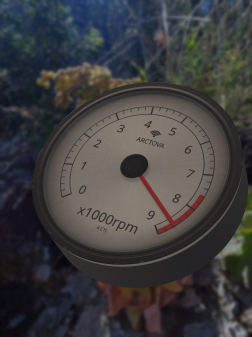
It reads {"value": 8600, "unit": "rpm"}
